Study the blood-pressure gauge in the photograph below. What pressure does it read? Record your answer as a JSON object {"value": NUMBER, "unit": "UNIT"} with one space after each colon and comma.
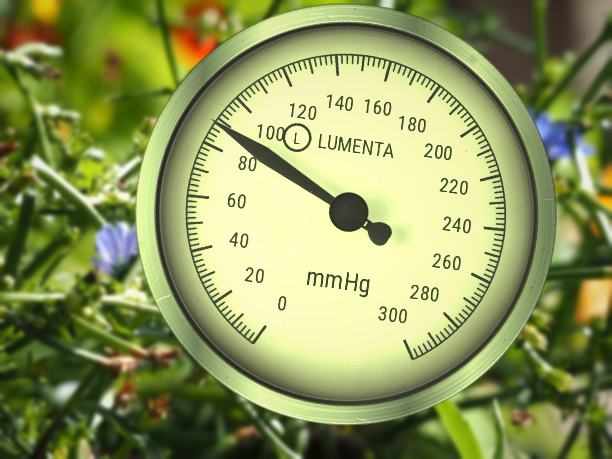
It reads {"value": 88, "unit": "mmHg"}
